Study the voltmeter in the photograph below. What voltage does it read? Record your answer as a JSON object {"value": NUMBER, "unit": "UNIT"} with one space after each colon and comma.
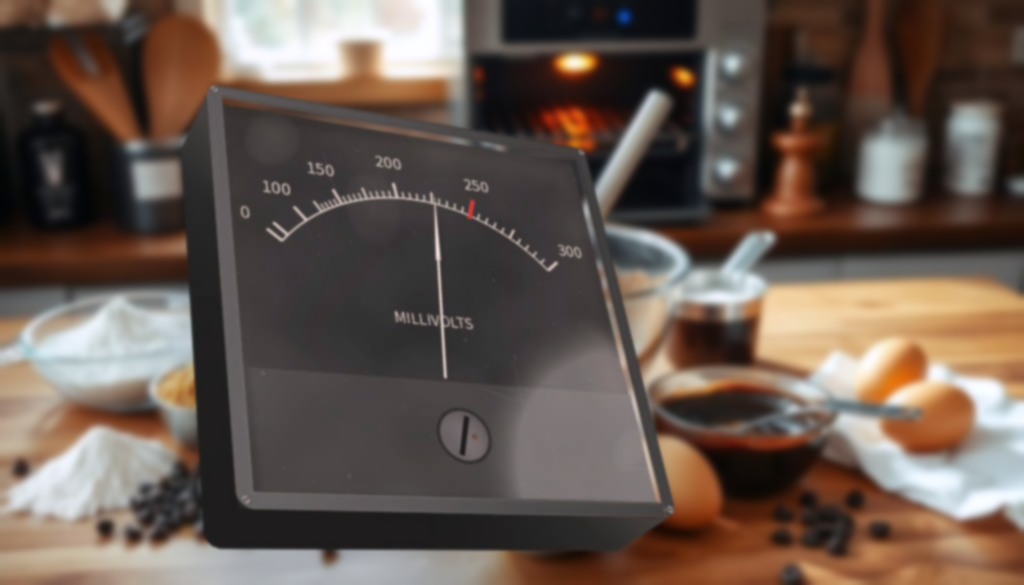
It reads {"value": 225, "unit": "mV"}
